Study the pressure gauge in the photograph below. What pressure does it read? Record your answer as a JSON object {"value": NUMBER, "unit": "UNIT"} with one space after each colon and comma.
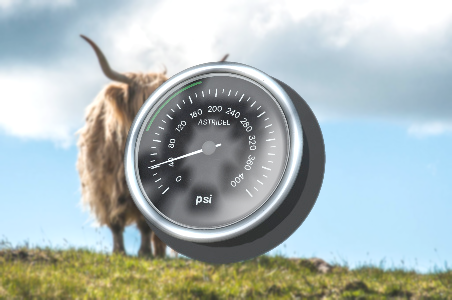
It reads {"value": 40, "unit": "psi"}
